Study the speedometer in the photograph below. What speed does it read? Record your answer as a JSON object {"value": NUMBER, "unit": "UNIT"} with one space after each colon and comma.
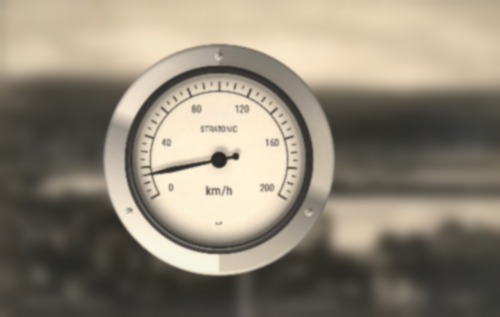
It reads {"value": 15, "unit": "km/h"}
